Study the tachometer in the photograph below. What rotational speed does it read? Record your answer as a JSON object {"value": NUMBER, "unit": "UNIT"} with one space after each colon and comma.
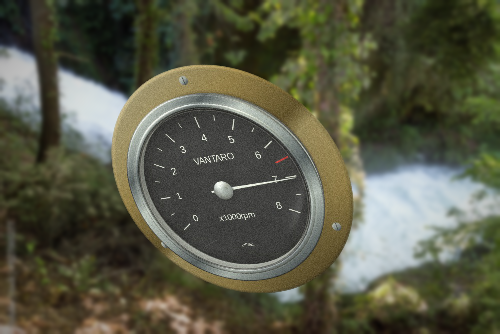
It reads {"value": 7000, "unit": "rpm"}
